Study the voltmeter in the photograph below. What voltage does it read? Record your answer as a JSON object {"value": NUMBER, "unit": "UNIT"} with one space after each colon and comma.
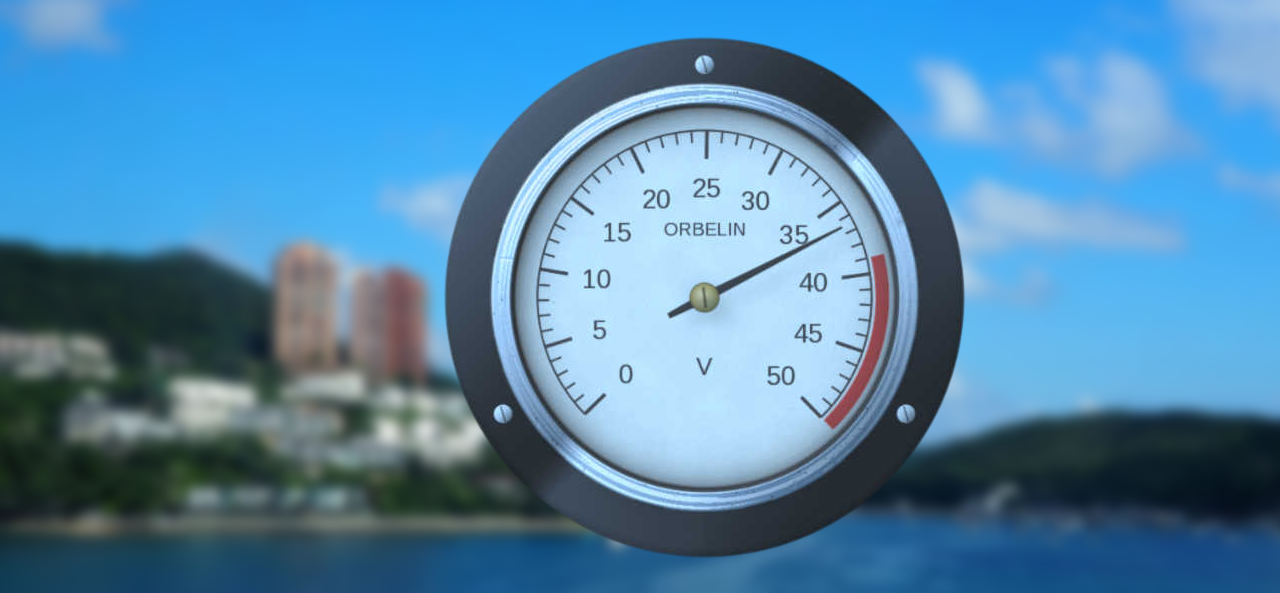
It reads {"value": 36.5, "unit": "V"}
